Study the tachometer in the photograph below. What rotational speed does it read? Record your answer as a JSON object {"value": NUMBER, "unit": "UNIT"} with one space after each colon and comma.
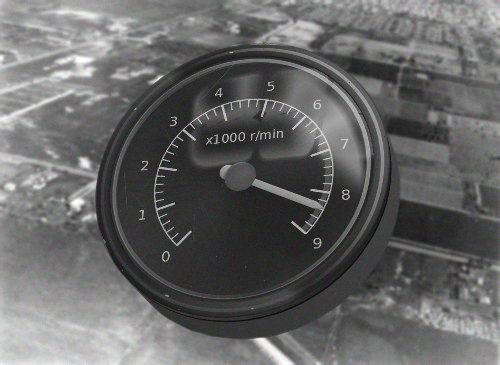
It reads {"value": 8400, "unit": "rpm"}
